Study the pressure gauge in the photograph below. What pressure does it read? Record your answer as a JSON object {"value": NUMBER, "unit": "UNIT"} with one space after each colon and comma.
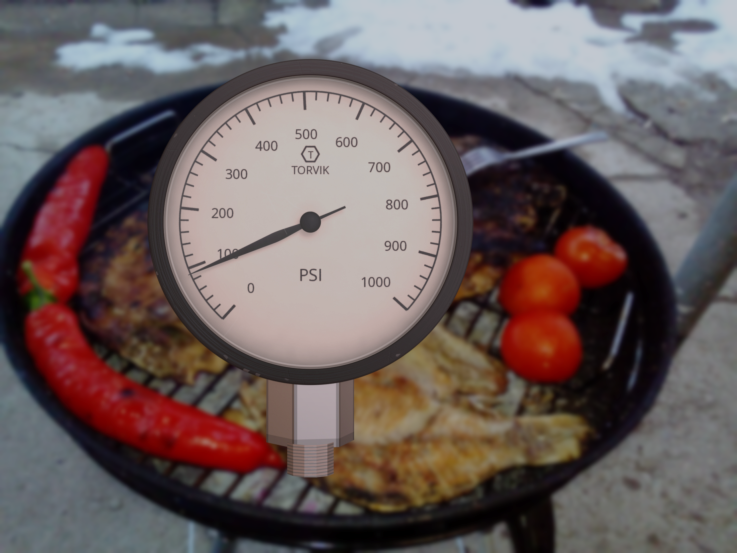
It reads {"value": 90, "unit": "psi"}
